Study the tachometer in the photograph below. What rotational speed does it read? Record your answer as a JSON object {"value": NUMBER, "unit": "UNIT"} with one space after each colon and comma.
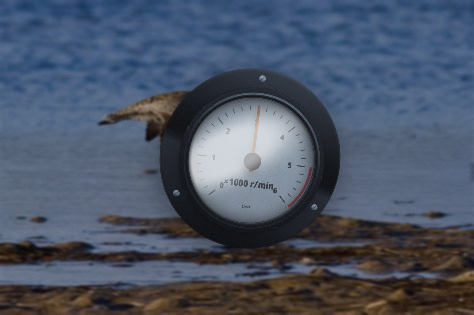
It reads {"value": 3000, "unit": "rpm"}
